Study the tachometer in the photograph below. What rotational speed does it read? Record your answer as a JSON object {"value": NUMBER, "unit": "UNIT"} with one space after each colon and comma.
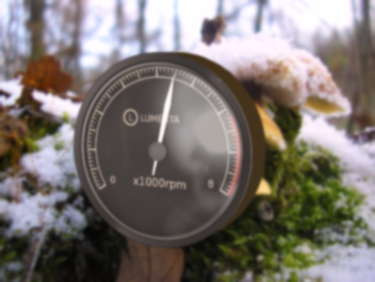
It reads {"value": 4500, "unit": "rpm"}
